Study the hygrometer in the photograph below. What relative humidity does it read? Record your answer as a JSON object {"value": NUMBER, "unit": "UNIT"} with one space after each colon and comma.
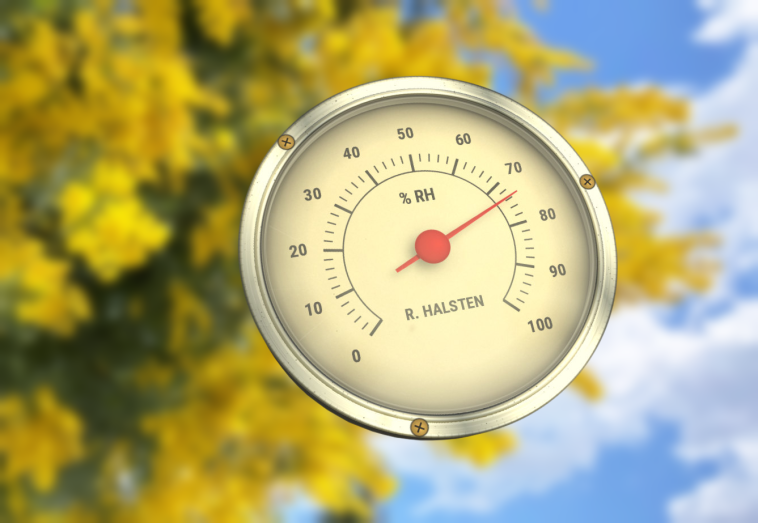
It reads {"value": 74, "unit": "%"}
